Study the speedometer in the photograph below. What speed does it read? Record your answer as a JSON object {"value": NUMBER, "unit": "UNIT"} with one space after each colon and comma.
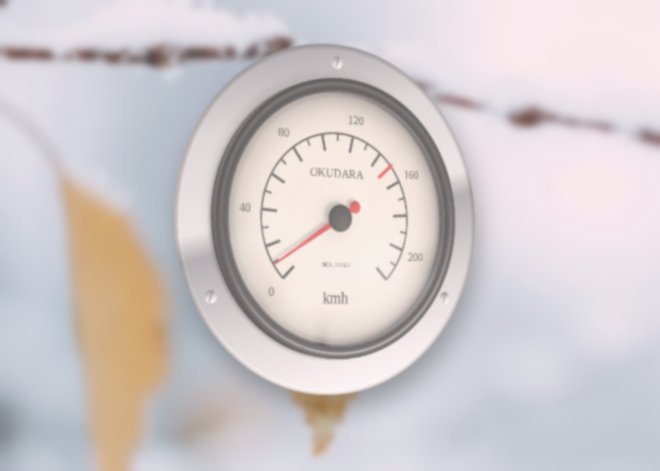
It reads {"value": 10, "unit": "km/h"}
